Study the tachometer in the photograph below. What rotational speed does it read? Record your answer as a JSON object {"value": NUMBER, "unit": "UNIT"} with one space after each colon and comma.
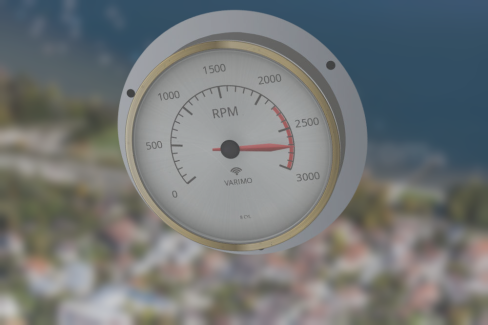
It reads {"value": 2700, "unit": "rpm"}
